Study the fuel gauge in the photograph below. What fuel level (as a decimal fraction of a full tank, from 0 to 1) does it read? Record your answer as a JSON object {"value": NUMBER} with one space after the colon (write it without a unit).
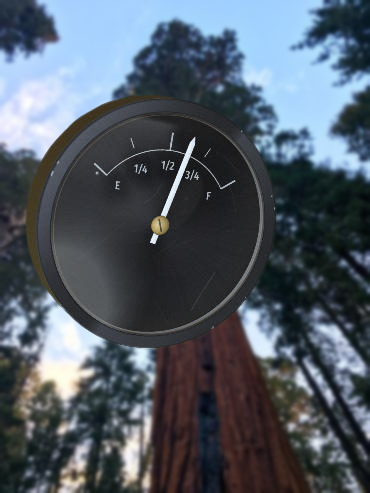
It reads {"value": 0.625}
